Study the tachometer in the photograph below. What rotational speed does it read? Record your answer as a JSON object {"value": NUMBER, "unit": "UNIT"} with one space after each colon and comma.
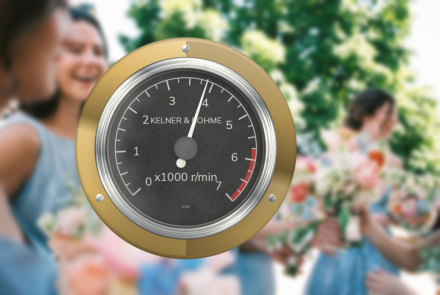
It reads {"value": 3875, "unit": "rpm"}
